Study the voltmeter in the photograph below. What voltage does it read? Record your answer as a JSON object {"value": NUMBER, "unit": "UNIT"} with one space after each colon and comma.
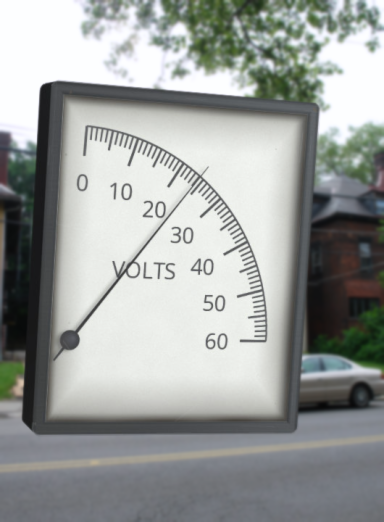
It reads {"value": 24, "unit": "V"}
